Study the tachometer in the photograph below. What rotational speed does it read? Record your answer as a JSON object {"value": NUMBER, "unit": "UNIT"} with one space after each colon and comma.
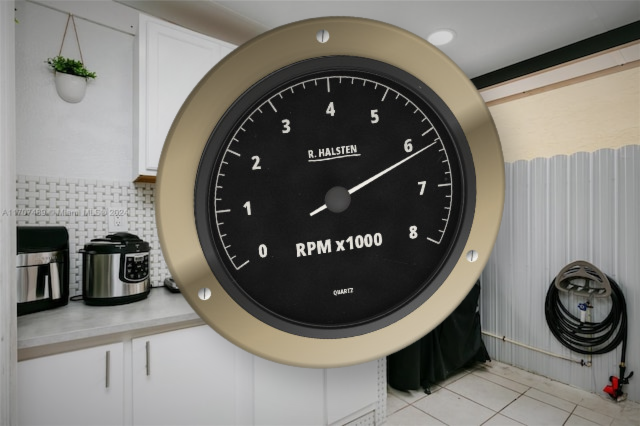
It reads {"value": 6200, "unit": "rpm"}
